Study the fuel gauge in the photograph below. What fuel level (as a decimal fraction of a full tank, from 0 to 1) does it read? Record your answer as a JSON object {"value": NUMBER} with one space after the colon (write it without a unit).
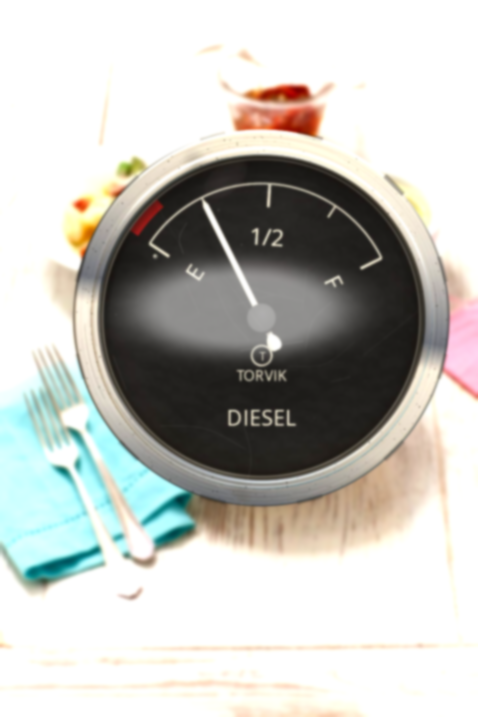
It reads {"value": 0.25}
